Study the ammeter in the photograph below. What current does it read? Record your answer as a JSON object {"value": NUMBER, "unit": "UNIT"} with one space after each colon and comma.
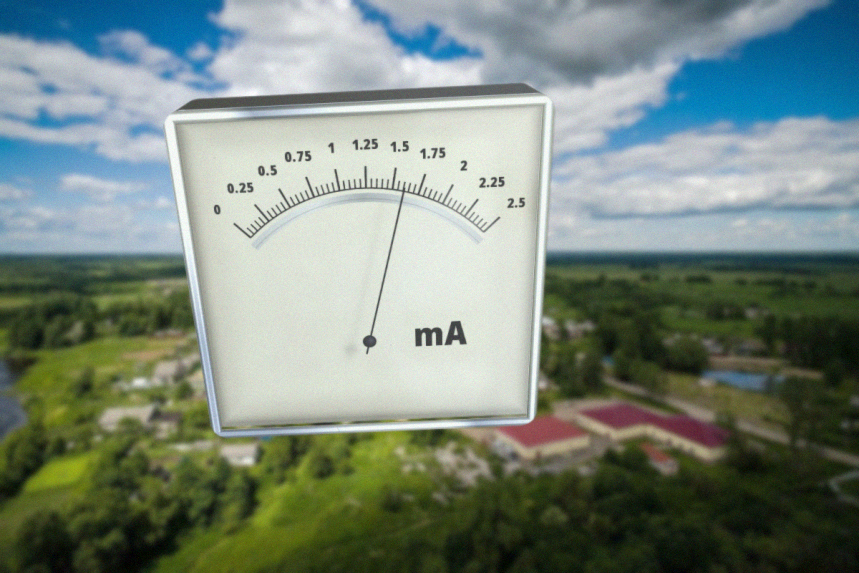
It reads {"value": 1.6, "unit": "mA"}
